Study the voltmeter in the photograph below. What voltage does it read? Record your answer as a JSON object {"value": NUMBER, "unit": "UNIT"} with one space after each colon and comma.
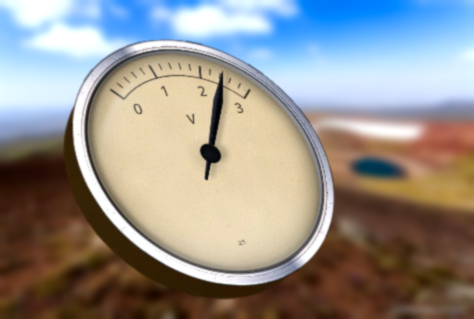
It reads {"value": 2.4, "unit": "V"}
